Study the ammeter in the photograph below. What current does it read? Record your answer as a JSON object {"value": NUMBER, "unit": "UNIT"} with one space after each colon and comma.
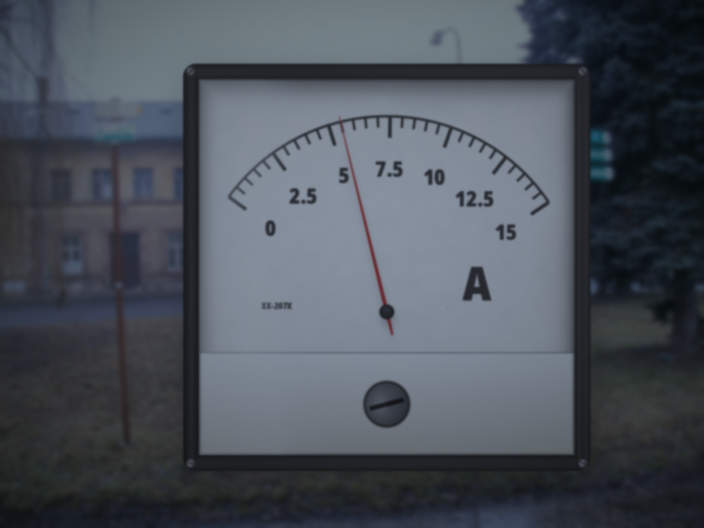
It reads {"value": 5.5, "unit": "A"}
